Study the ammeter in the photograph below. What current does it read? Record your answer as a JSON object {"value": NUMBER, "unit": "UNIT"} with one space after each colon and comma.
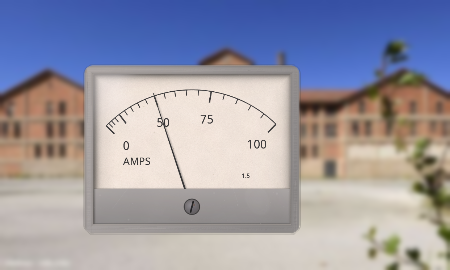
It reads {"value": 50, "unit": "A"}
